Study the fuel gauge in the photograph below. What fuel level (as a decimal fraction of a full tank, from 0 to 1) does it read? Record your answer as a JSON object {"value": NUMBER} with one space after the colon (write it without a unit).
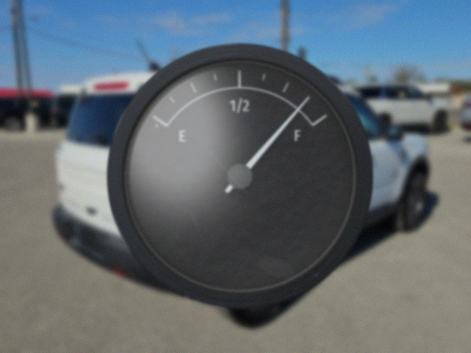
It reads {"value": 0.875}
